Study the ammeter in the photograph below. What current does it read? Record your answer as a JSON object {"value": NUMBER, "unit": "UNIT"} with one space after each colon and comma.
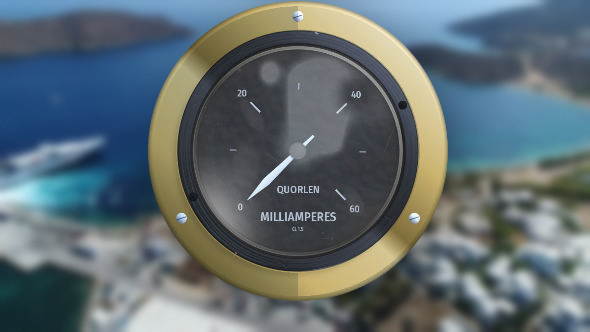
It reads {"value": 0, "unit": "mA"}
